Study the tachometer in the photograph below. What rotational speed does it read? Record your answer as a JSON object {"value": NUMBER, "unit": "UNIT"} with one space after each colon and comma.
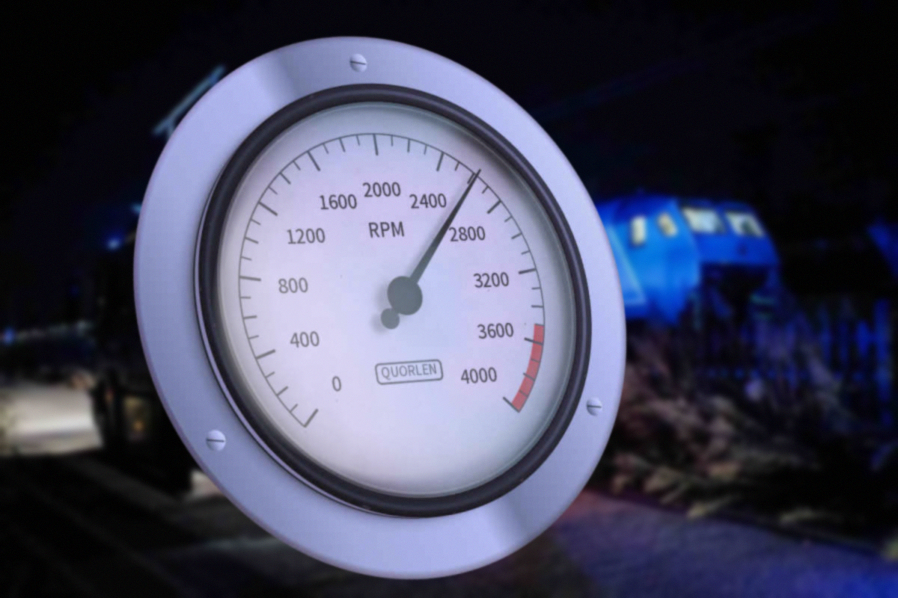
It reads {"value": 2600, "unit": "rpm"}
